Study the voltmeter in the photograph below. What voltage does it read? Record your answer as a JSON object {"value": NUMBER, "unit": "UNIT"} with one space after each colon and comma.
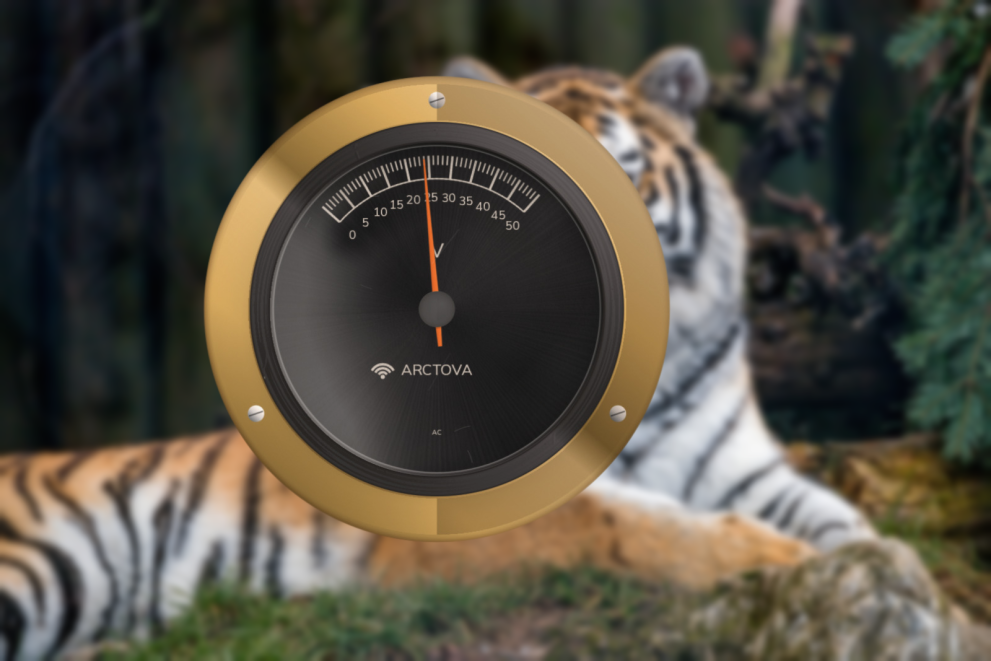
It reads {"value": 24, "unit": "V"}
